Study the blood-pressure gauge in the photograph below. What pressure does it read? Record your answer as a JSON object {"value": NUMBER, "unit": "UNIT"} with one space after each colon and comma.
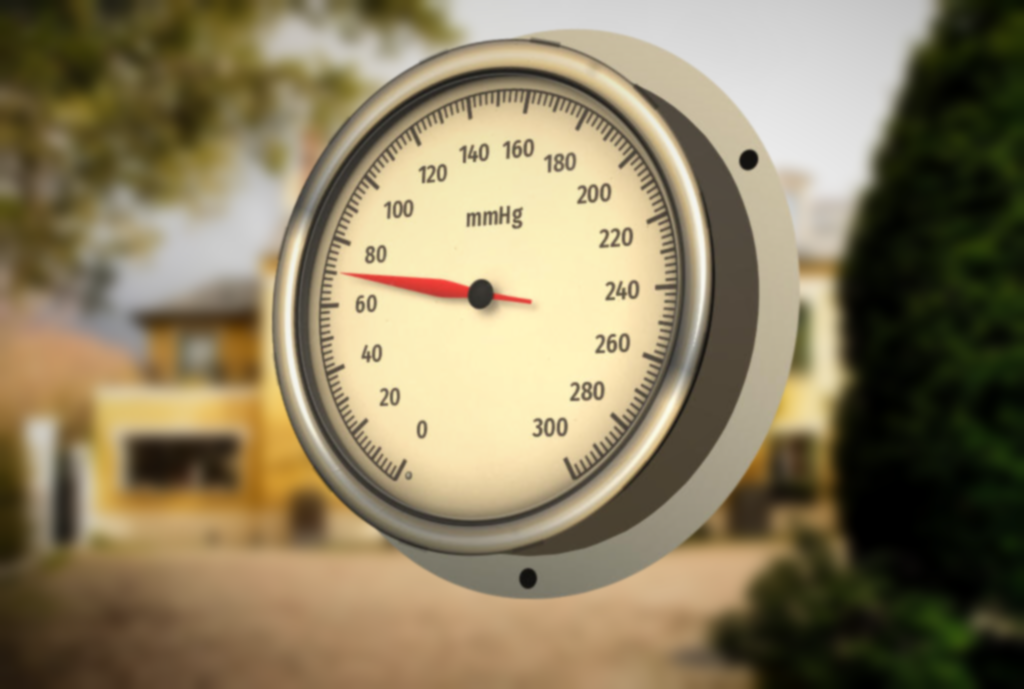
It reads {"value": 70, "unit": "mmHg"}
